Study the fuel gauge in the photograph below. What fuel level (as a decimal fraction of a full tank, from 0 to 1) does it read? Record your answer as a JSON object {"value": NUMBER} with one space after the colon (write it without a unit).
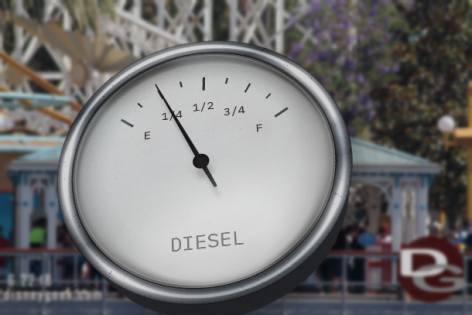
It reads {"value": 0.25}
